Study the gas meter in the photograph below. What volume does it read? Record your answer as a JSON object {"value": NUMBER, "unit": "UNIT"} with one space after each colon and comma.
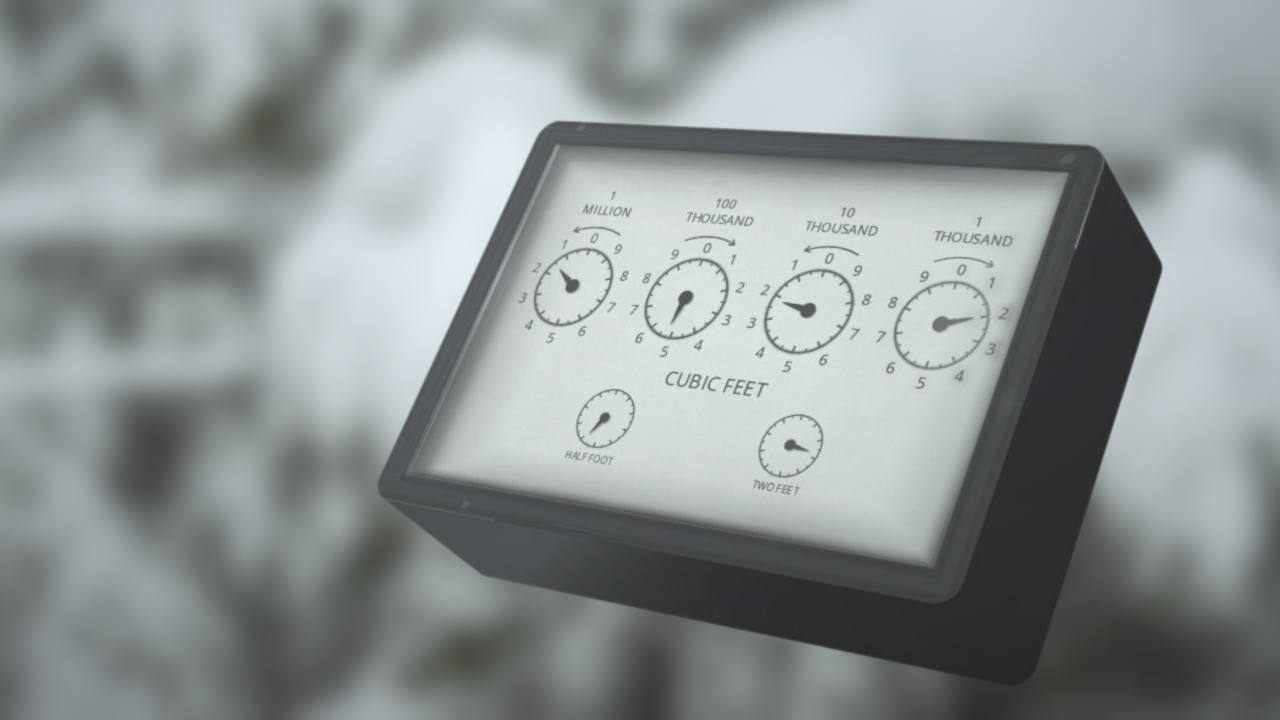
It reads {"value": 152200, "unit": "ft³"}
